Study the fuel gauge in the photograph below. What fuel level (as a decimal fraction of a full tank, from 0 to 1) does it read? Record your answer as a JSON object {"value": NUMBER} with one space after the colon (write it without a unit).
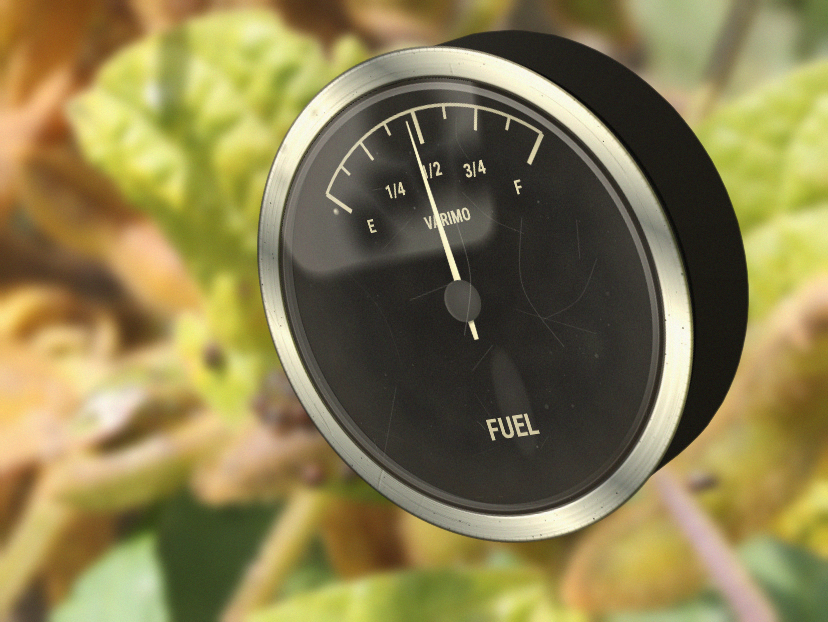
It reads {"value": 0.5}
